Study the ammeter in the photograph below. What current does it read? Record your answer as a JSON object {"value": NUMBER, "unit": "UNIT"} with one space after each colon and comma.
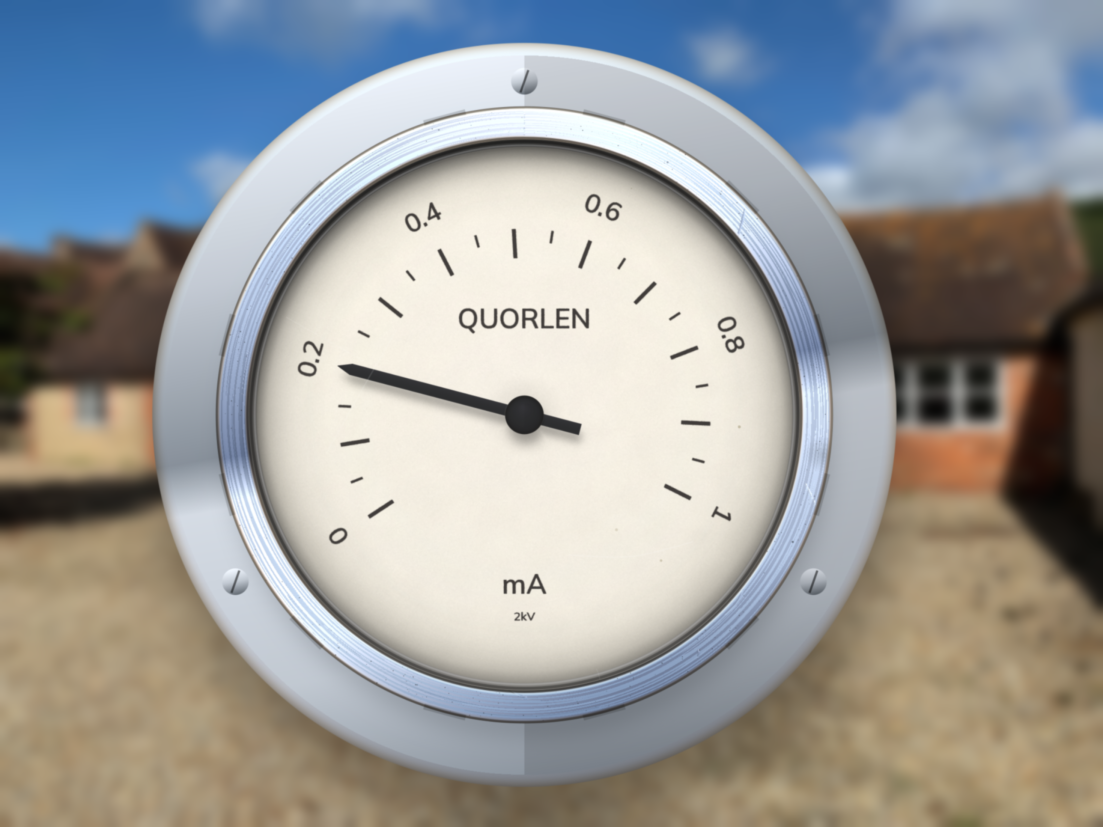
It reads {"value": 0.2, "unit": "mA"}
